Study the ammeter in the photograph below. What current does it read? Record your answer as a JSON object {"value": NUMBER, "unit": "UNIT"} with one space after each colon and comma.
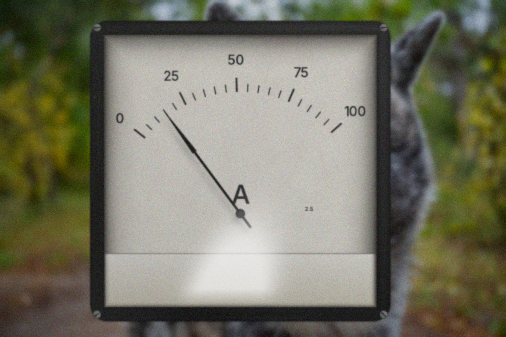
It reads {"value": 15, "unit": "A"}
